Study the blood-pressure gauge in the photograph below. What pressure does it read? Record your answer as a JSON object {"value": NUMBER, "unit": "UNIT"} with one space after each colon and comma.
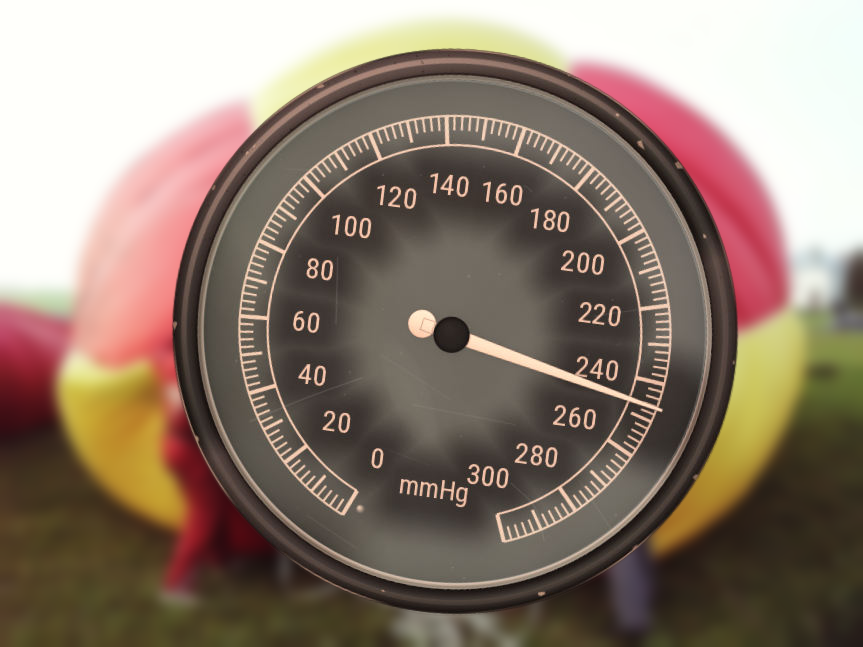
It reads {"value": 246, "unit": "mmHg"}
